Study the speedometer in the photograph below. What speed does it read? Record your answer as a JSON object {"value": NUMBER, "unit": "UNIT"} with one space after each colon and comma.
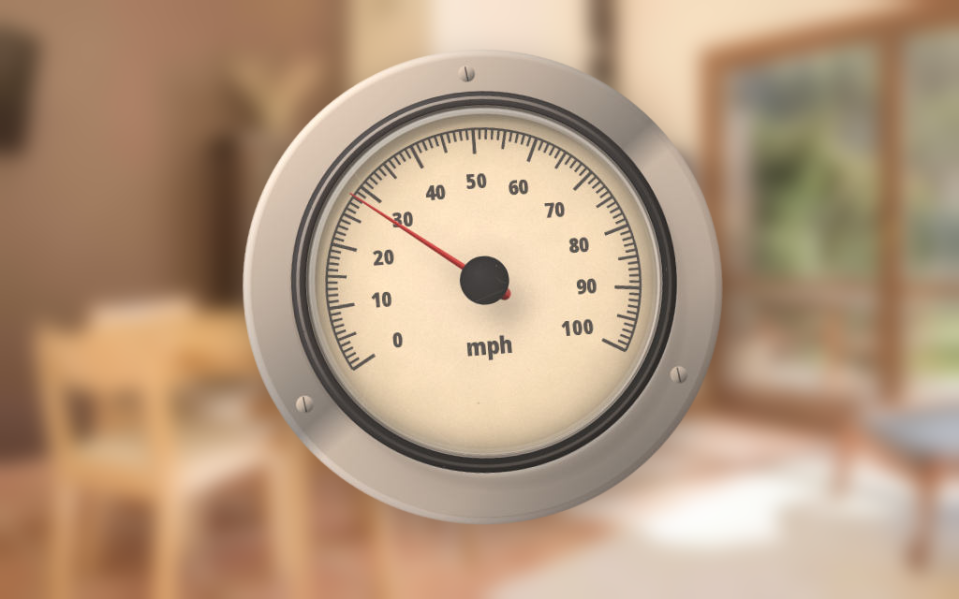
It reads {"value": 28, "unit": "mph"}
